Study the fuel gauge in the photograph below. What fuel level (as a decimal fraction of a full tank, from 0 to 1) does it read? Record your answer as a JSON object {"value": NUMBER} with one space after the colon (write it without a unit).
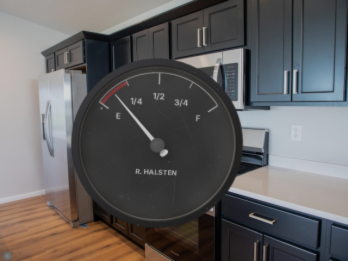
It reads {"value": 0.125}
